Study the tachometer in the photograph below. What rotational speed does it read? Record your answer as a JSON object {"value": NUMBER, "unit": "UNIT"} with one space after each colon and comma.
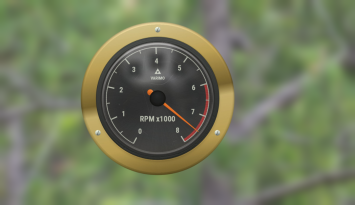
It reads {"value": 7500, "unit": "rpm"}
